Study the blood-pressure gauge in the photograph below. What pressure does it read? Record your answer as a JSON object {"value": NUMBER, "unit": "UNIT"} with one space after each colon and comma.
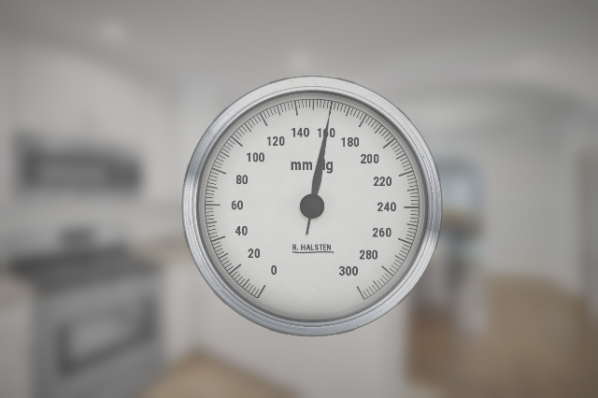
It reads {"value": 160, "unit": "mmHg"}
